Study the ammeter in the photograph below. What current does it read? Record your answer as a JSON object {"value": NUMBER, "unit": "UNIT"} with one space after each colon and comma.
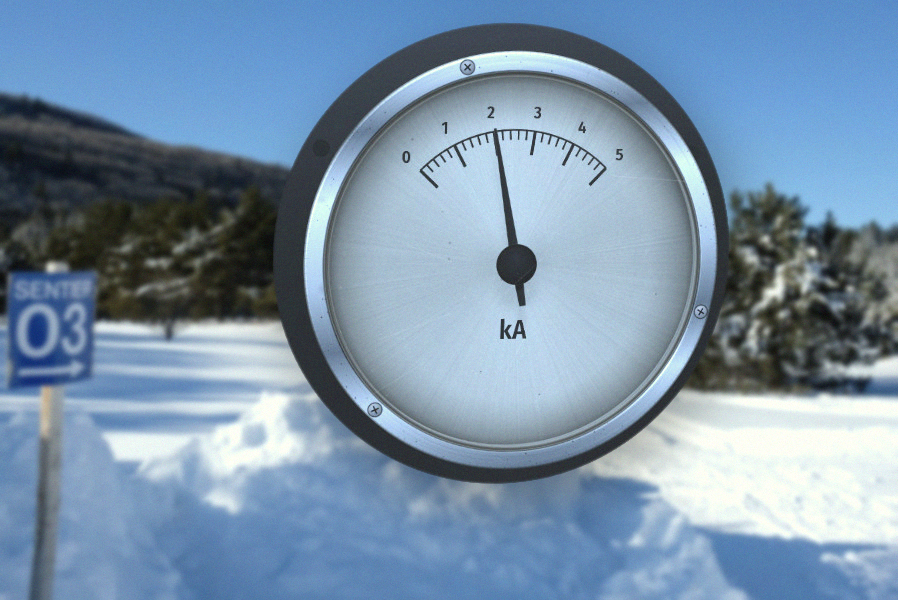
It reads {"value": 2, "unit": "kA"}
